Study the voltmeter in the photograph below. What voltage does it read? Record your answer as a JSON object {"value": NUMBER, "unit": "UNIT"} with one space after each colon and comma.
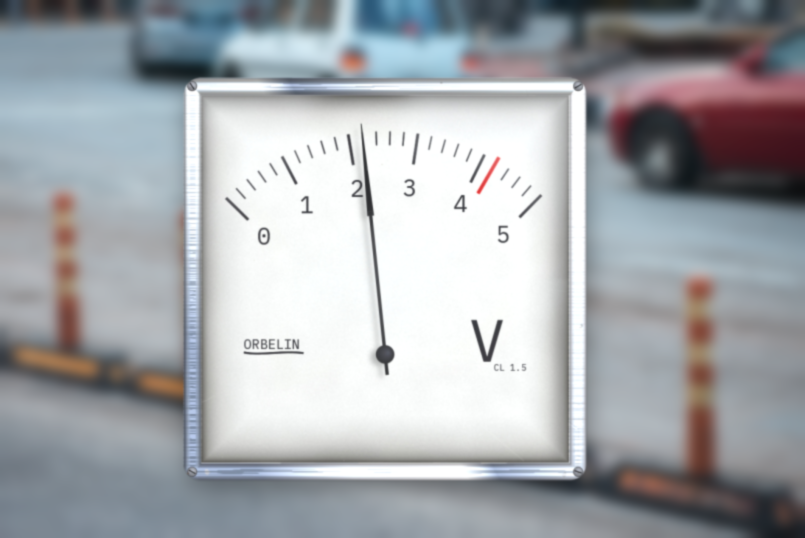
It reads {"value": 2.2, "unit": "V"}
